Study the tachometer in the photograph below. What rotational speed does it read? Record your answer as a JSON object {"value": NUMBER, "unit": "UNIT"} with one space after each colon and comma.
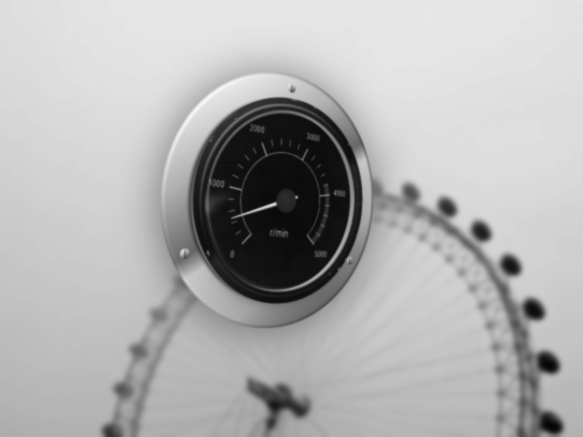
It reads {"value": 500, "unit": "rpm"}
